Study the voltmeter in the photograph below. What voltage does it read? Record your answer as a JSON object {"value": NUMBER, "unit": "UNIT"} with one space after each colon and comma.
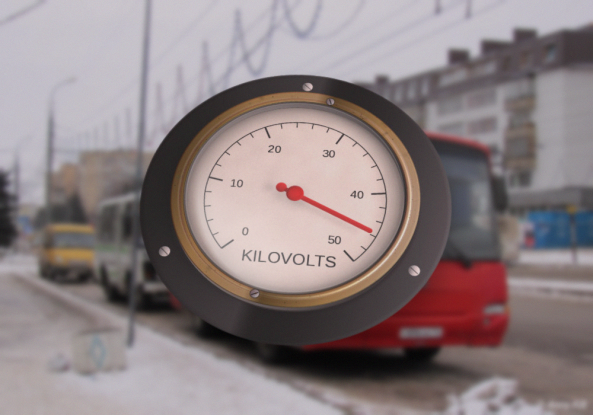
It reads {"value": 46, "unit": "kV"}
